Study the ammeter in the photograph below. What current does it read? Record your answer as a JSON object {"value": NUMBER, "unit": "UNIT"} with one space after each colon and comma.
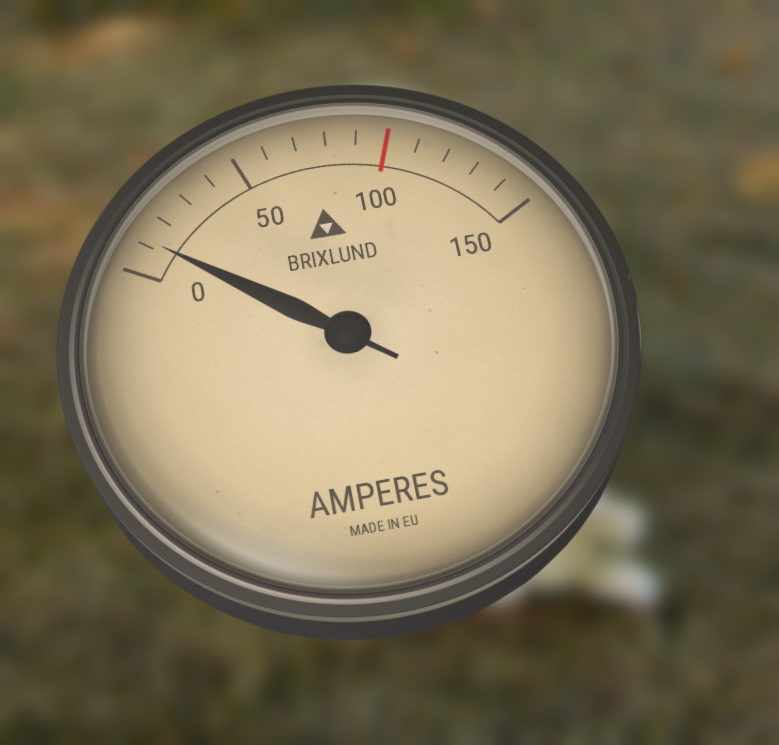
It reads {"value": 10, "unit": "A"}
